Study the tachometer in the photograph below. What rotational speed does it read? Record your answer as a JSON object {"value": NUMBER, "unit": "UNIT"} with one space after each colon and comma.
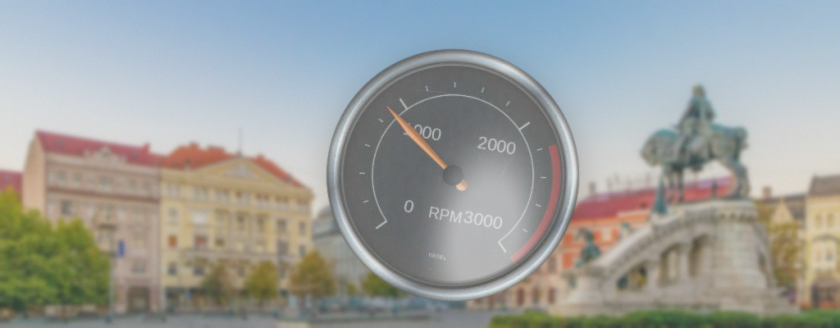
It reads {"value": 900, "unit": "rpm"}
